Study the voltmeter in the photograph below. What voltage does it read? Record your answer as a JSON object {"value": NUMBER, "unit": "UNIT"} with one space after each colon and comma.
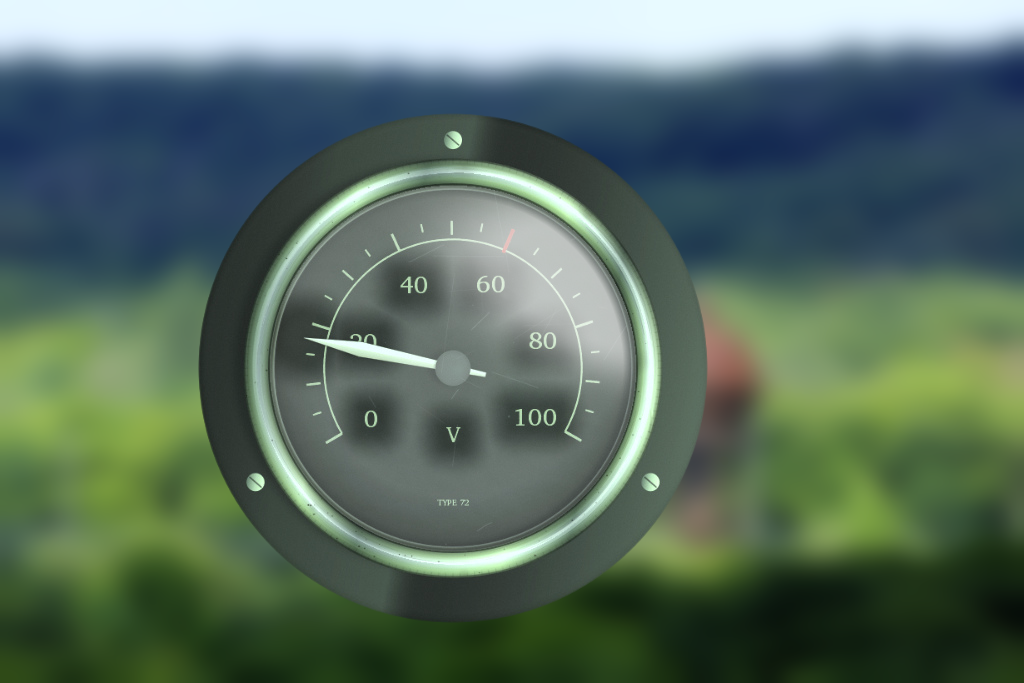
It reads {"value": 17.5, "unit": "V"}
